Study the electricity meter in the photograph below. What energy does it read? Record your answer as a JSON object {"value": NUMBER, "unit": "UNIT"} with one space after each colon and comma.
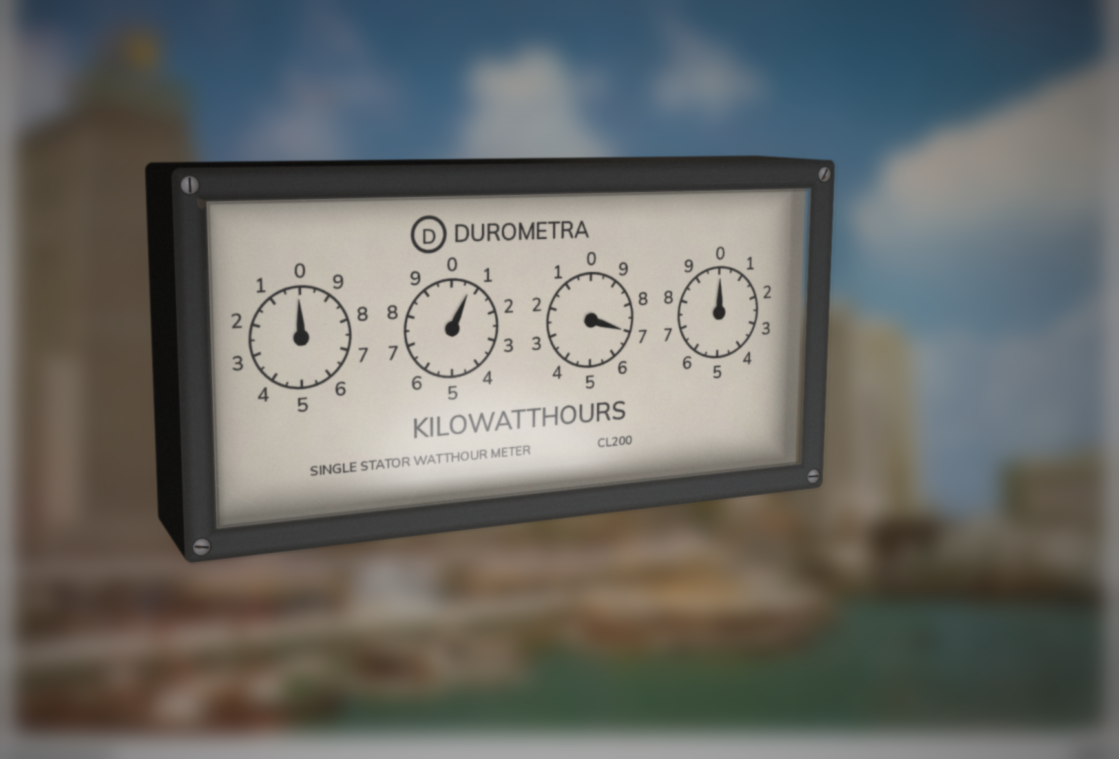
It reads {"value": 70, "unit": "kWh"}
